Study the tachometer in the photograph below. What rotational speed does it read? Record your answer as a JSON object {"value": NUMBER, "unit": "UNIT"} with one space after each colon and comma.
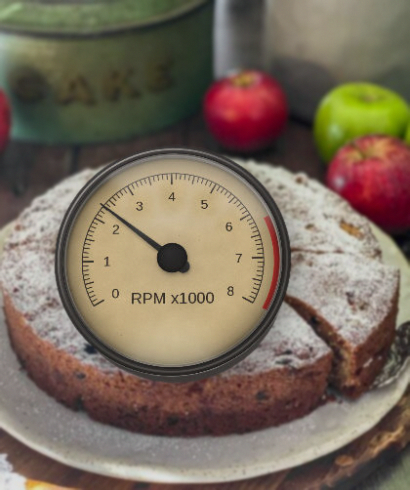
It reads {"value": 2300, "unit": "rpm"}
